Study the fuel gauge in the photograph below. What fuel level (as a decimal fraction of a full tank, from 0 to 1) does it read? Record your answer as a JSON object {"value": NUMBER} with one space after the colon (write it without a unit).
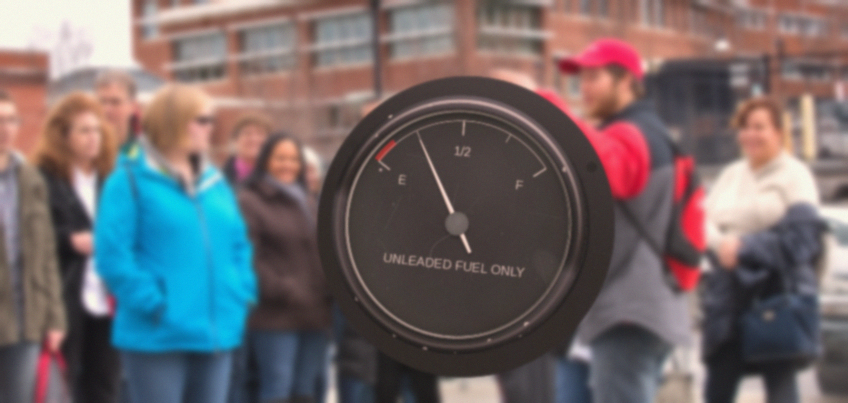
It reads {"value": 0.25}
